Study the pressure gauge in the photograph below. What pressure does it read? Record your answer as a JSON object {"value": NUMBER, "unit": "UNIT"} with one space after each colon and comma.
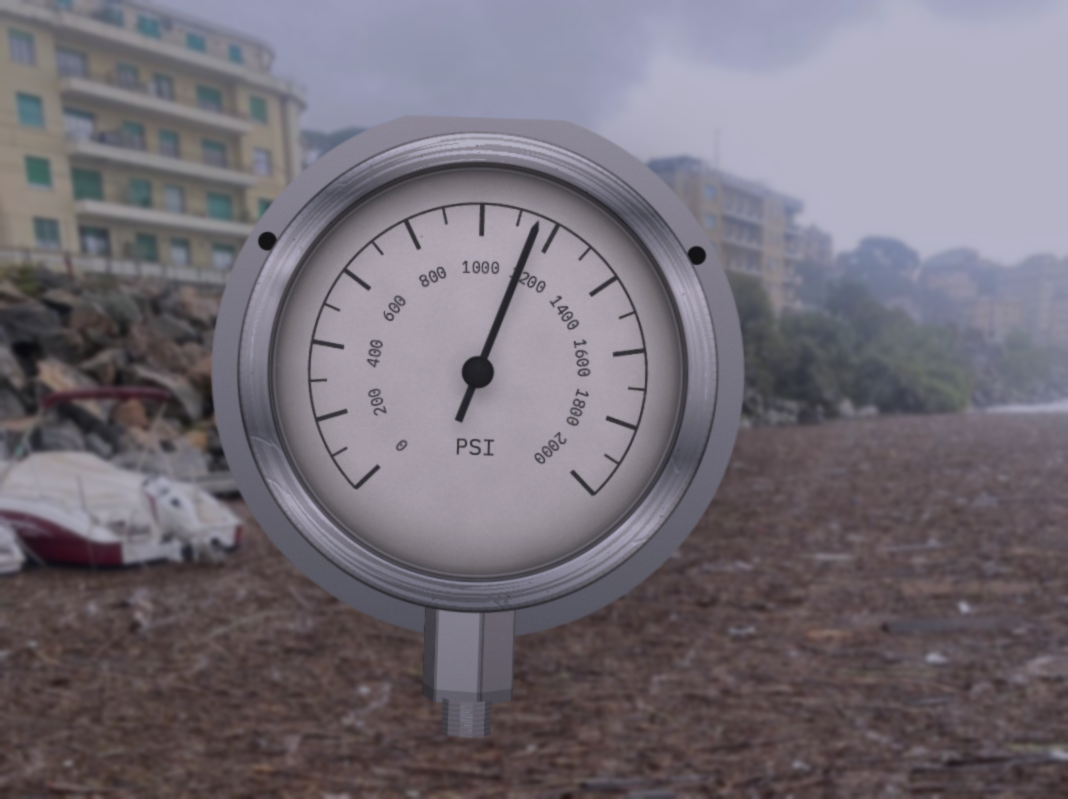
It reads {"value": 1150, "unit": "psi"}
